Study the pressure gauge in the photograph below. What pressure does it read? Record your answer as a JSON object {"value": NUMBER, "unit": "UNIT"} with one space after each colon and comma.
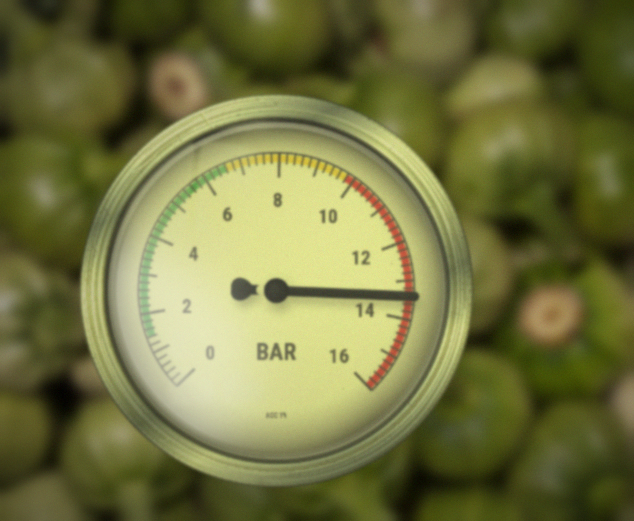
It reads {"value": 13.4, "unit": "bar"}
